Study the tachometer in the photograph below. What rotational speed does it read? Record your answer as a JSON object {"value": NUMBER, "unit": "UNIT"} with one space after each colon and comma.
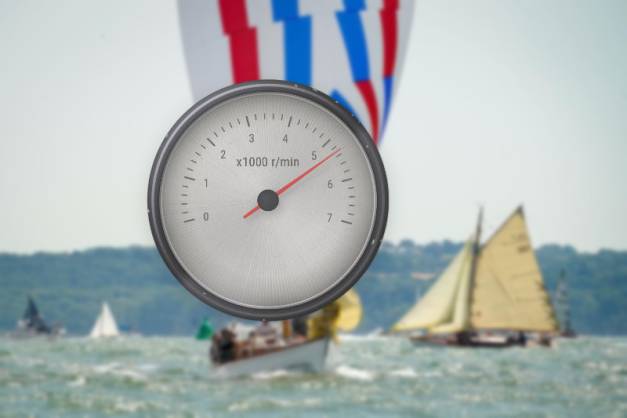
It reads {"value": 5300, "unit": "rpm"}
